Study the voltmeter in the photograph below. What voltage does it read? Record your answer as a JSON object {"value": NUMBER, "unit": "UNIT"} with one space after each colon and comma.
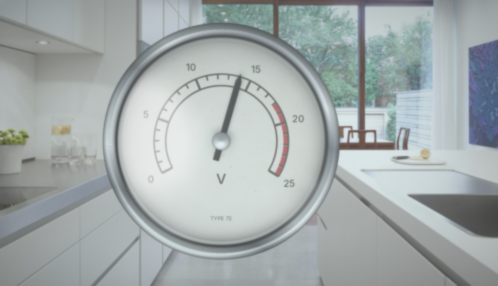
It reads {"value": 14, "unit": "V"}
